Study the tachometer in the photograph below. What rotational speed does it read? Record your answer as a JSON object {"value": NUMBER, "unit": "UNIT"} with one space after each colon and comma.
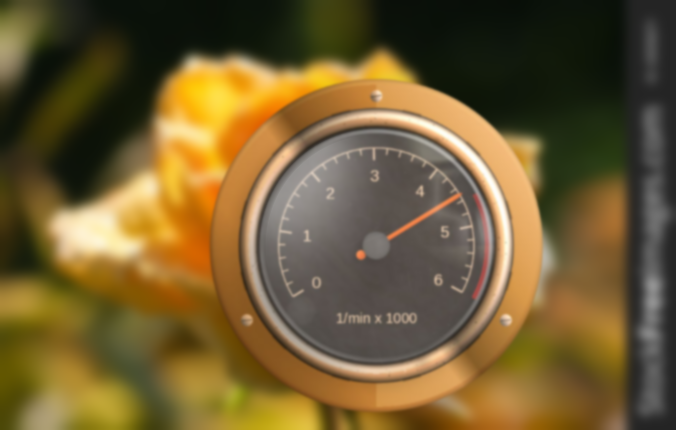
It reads {"value": 4500, "unit": "rpm"}
